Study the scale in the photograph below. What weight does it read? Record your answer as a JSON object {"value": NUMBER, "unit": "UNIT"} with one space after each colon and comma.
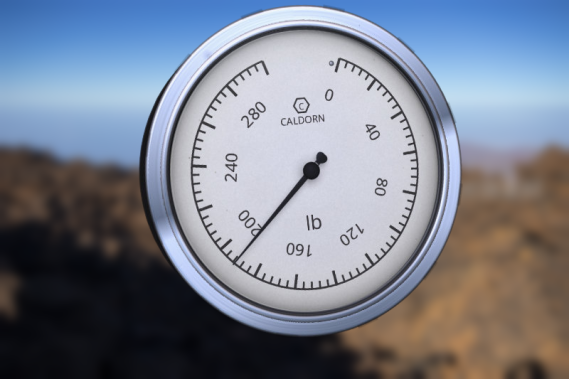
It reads {"value": 192, "unit": "lb"}
